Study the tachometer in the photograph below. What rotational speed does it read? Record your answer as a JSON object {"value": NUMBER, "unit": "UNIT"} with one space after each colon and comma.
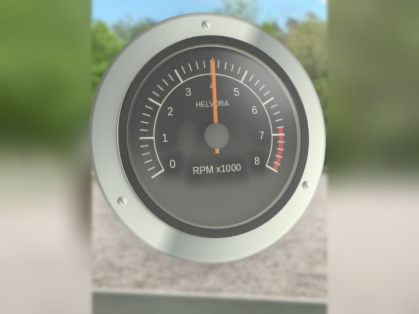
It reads {"value": 4000, "unit": "rpm"}
